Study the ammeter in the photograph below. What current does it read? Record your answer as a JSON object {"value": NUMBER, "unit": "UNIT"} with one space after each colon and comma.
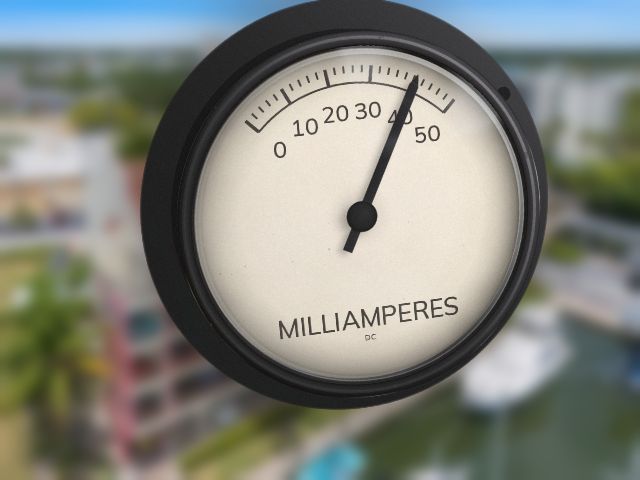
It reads {"value": 40, "unit": "mA"}
